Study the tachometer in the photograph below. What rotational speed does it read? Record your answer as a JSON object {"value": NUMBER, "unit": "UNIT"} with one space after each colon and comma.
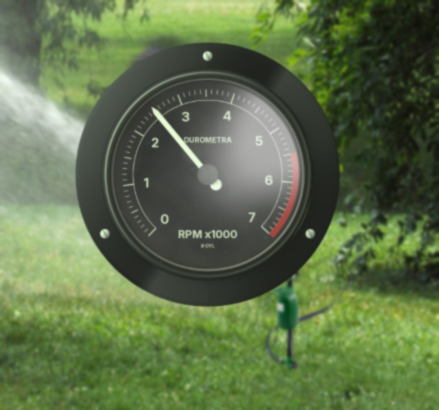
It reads {"value": 2500, "unit": "rpm"}
